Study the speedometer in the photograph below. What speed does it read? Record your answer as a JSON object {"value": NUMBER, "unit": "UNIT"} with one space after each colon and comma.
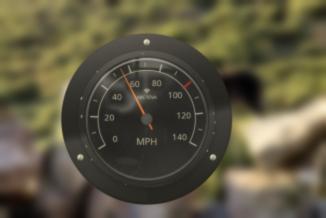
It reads {"value": 55, "unit": "mph"}
